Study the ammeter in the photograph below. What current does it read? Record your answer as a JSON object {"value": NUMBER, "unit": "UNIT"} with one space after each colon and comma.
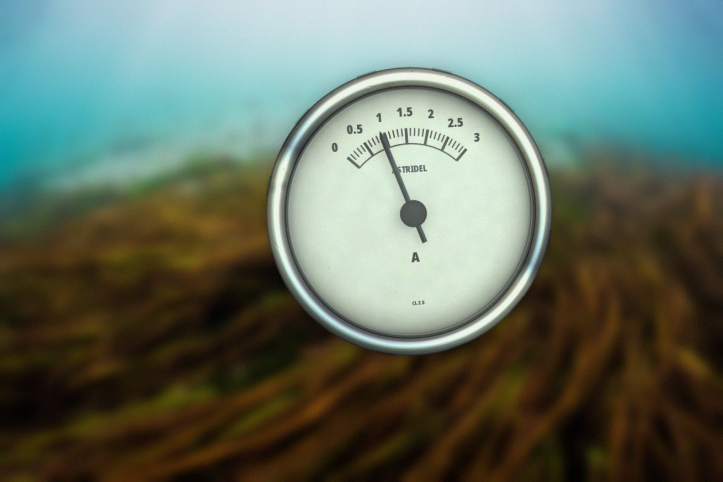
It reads {"value": 0.9, "unit": "A"}
